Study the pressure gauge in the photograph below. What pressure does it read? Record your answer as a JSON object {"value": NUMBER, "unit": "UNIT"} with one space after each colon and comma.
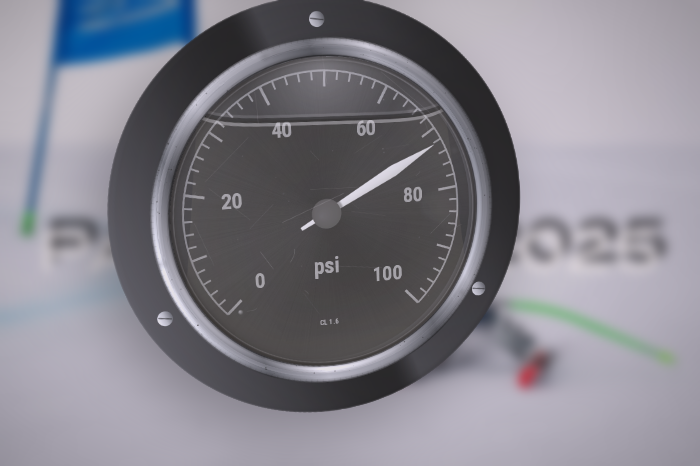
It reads {"value": 72, "unit": "psi"}
